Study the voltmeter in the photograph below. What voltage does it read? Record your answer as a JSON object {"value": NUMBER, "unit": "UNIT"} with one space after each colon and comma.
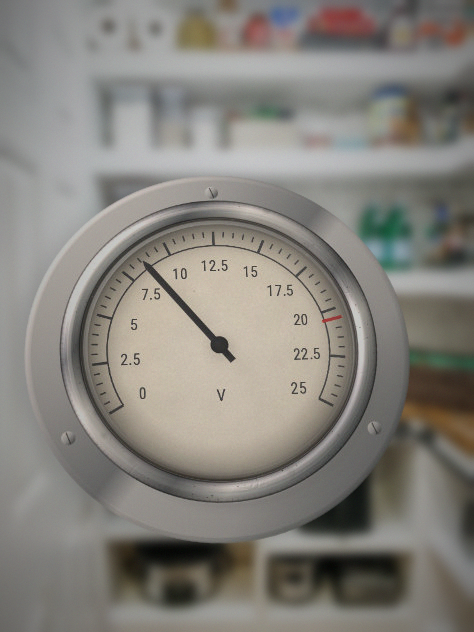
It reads {"value": 8.5, "unit": "V"}
